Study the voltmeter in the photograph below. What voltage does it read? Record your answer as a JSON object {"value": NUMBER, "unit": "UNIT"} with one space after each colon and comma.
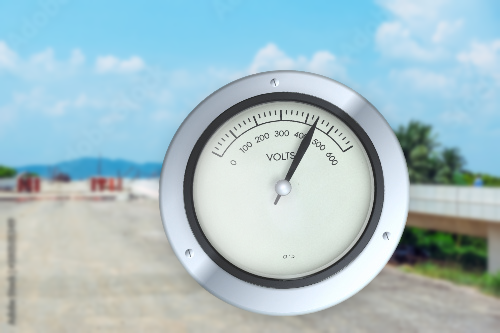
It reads {"value": 440, "unit": "V"}
